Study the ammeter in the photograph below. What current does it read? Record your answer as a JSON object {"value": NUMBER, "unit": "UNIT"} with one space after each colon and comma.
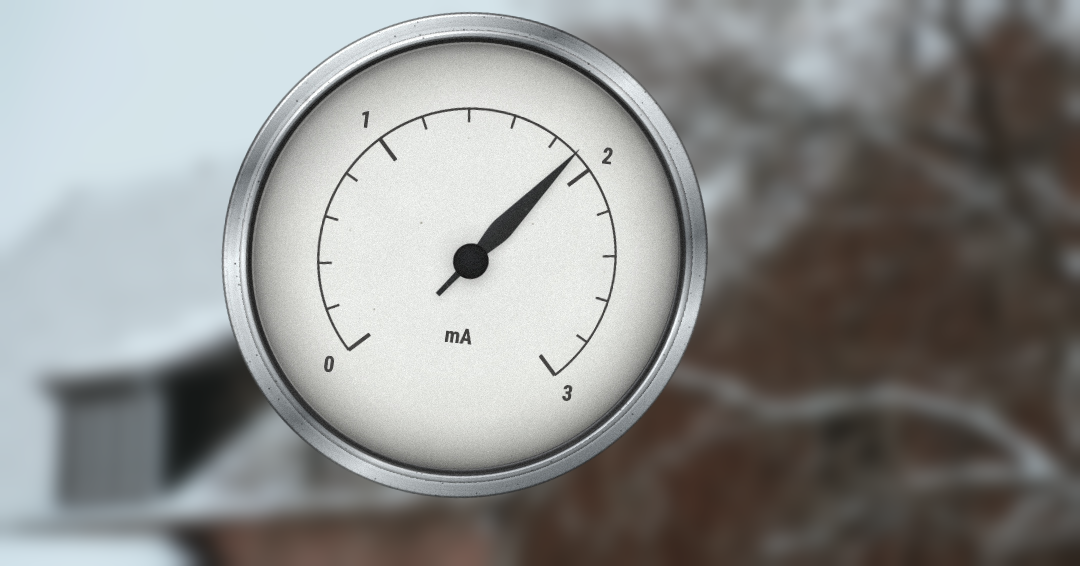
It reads {"value": 1.9, "unit": "mA"}
